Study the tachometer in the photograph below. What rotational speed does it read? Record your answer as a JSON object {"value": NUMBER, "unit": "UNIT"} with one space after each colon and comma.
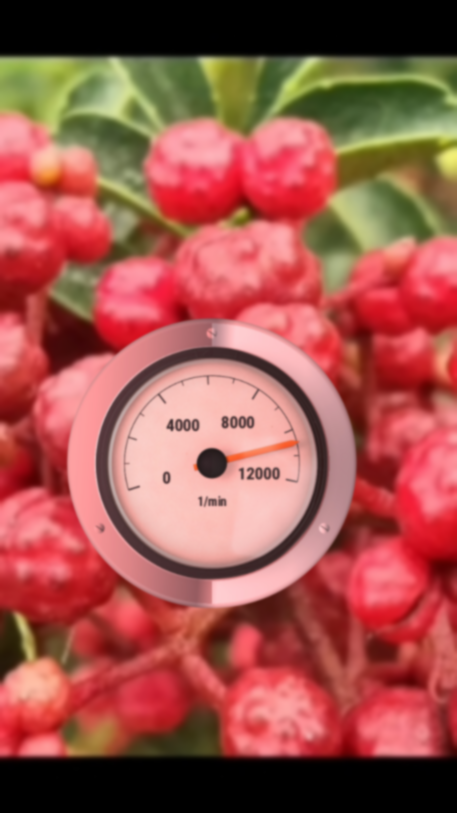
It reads {"value": 10500, "unit": "rpm"}
